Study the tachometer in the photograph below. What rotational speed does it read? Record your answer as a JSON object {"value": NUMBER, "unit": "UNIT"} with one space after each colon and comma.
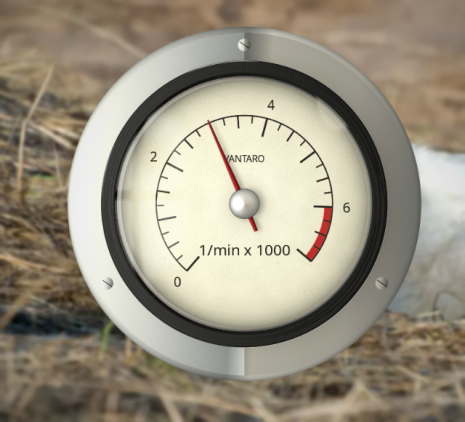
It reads {"value": 3000, "unit": "rpm"}
